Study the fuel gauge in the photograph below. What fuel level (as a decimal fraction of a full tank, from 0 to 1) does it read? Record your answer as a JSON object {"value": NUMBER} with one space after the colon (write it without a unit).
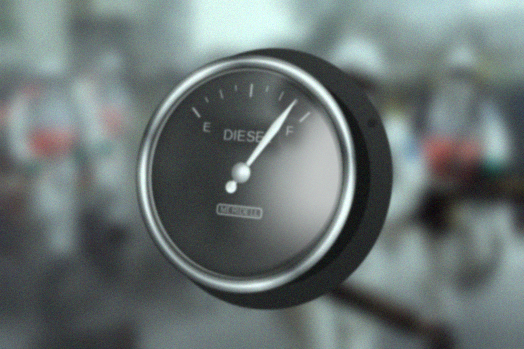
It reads {"value": 0.875}
